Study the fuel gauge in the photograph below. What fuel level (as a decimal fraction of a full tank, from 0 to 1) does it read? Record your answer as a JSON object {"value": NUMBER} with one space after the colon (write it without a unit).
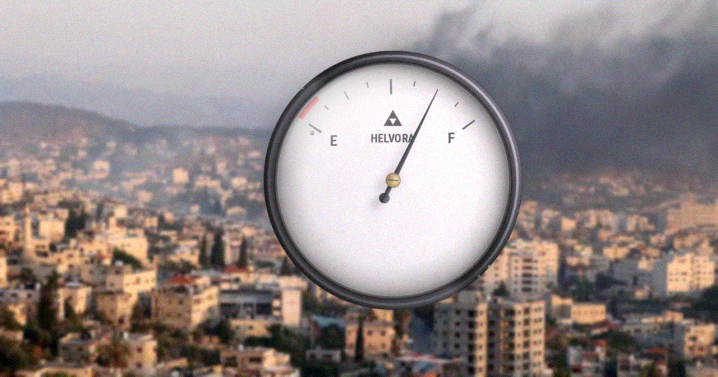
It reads {"value": 0.75}
